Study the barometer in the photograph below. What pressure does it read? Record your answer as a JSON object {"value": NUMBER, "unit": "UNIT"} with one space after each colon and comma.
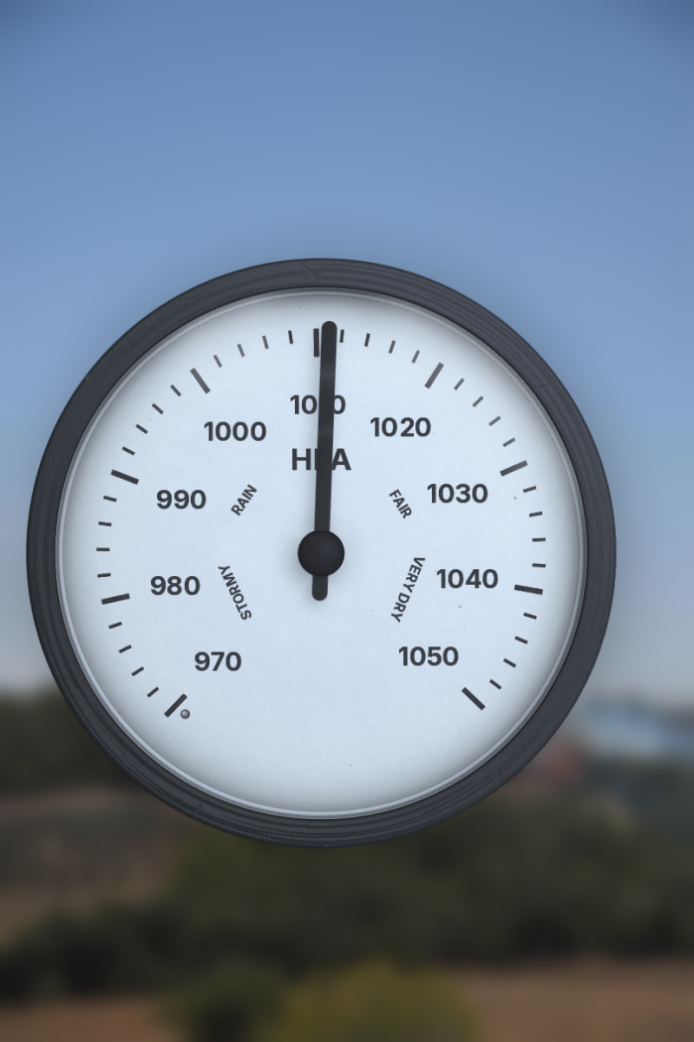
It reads {"value": 1011, "unit": "hPa"}
